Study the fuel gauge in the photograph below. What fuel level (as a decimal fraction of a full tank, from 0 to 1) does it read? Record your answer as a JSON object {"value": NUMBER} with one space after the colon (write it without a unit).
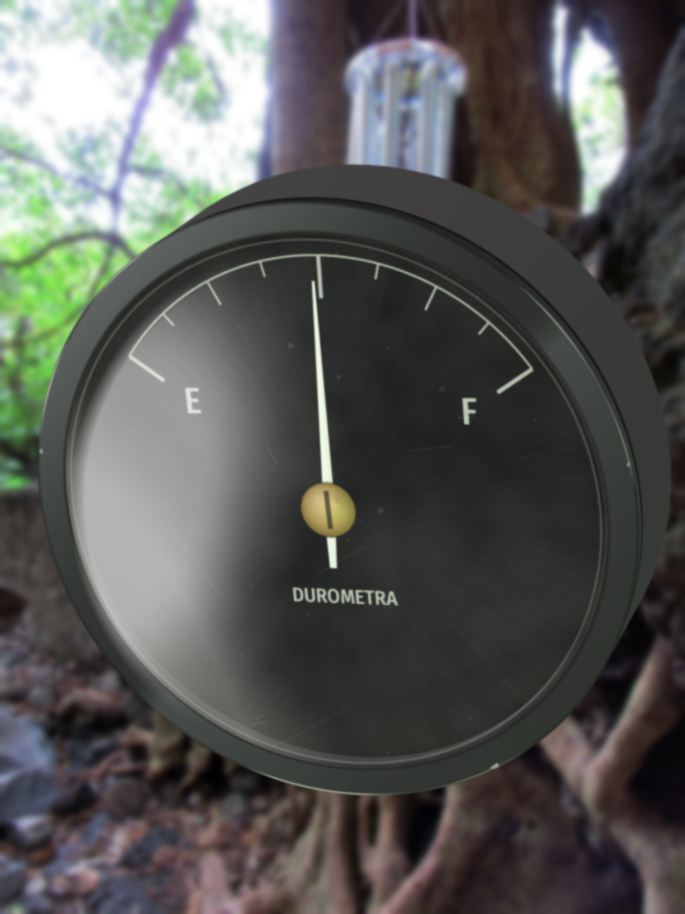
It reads {"value": 0.5}
